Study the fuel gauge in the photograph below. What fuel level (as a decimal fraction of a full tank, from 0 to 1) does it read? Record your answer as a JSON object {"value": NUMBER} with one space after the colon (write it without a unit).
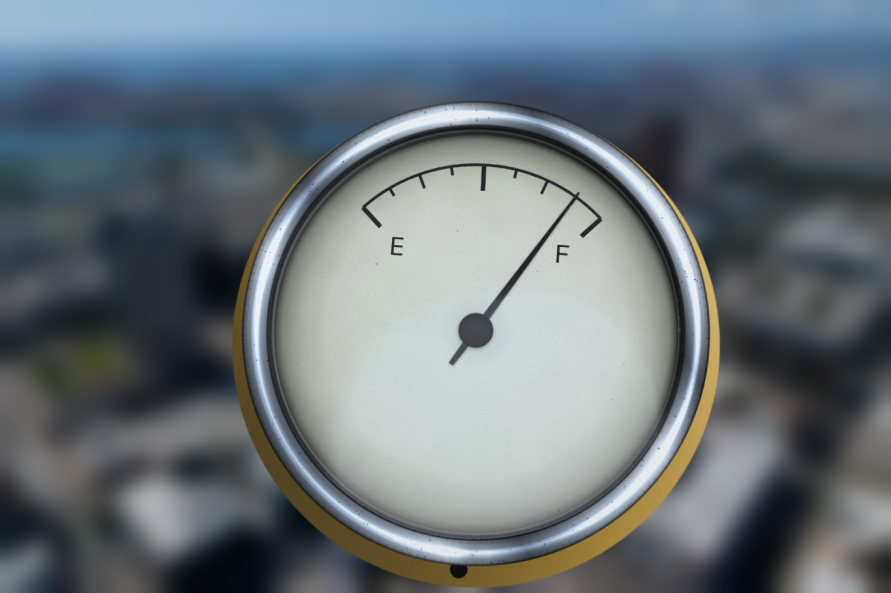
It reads {"value": 0.875}
